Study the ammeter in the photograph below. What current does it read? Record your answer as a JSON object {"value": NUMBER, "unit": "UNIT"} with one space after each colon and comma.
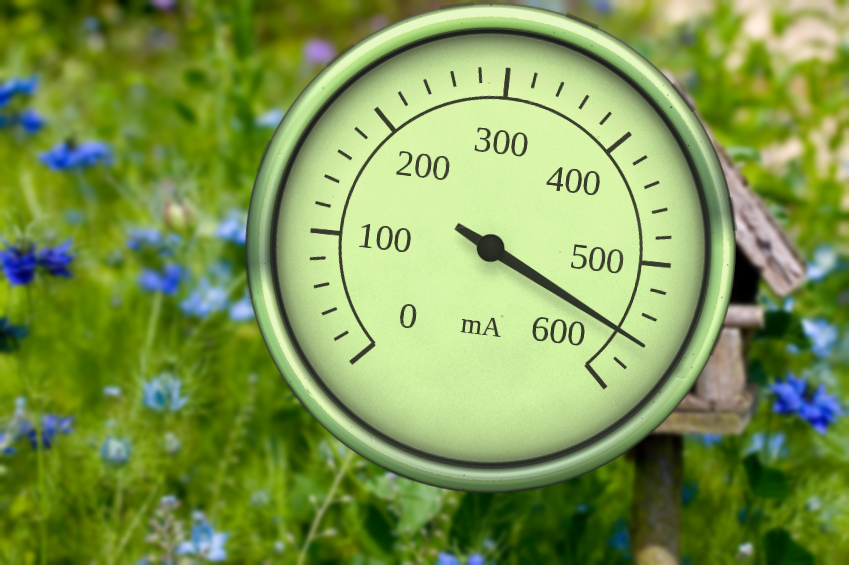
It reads {"value": 560, "unit": "mA"}
